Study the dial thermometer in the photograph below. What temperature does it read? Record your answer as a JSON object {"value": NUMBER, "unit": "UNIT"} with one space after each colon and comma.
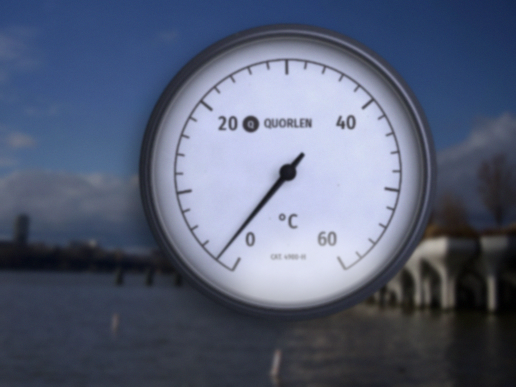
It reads {"value": 2, "unit": "°C"}
